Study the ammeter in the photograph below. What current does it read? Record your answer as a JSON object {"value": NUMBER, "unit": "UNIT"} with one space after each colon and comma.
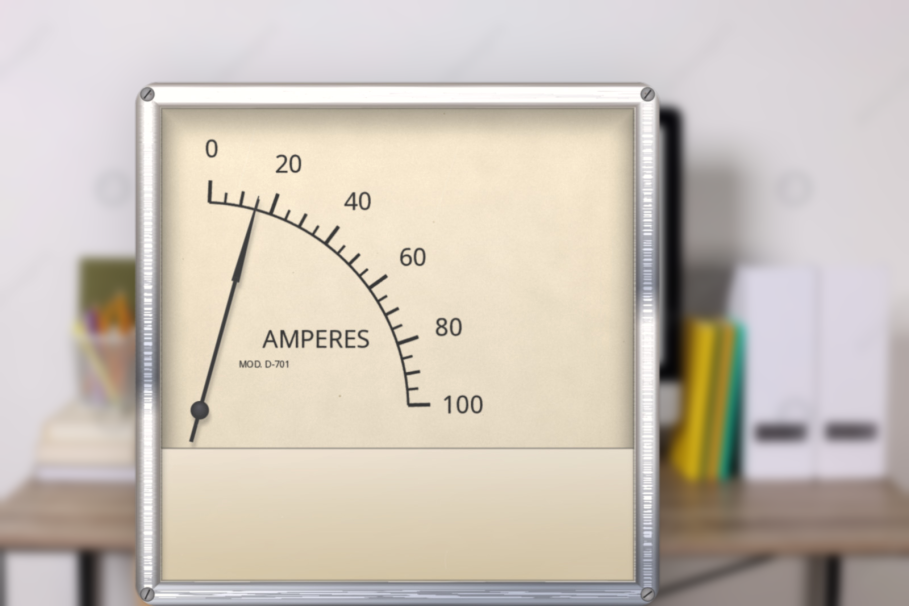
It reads {"value": 15, "unit": "A"}
